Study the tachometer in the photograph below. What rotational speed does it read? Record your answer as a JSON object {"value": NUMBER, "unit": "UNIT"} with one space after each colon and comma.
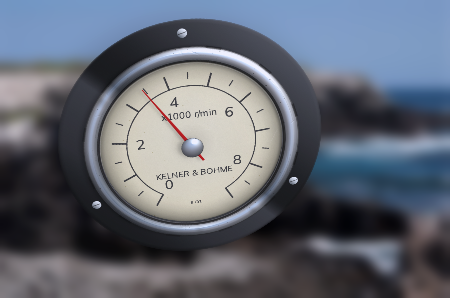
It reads {"value": 3500, "unit": "rpm"}
